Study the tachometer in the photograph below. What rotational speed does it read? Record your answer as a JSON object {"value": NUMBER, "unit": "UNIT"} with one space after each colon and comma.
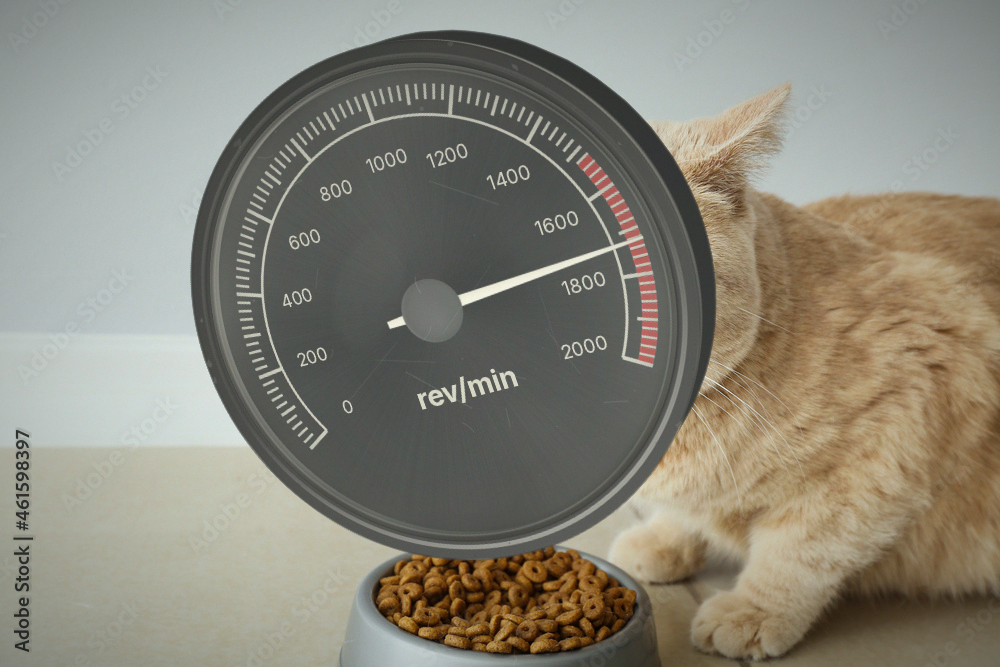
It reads {"value": 1720, "unit": "rpm"}
